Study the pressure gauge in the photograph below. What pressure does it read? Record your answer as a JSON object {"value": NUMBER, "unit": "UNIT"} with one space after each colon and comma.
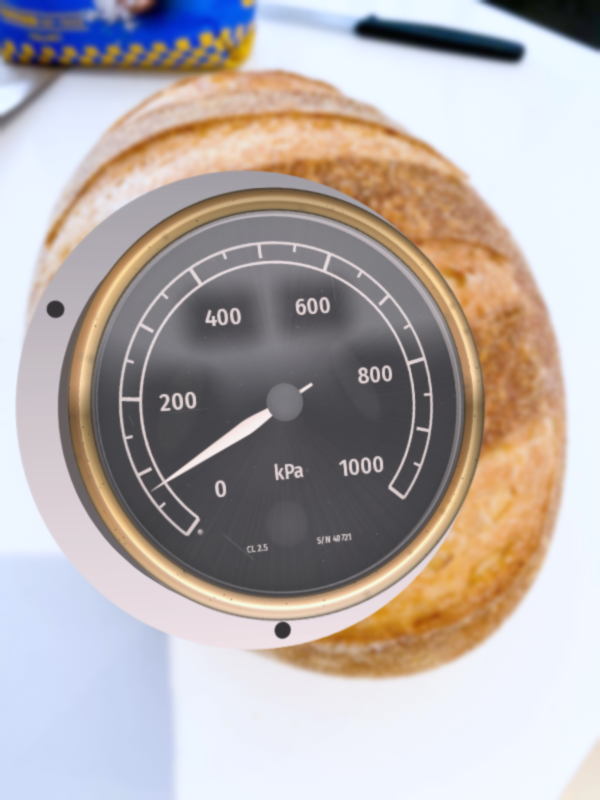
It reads {"value": 75, "unit": "kPa"}
